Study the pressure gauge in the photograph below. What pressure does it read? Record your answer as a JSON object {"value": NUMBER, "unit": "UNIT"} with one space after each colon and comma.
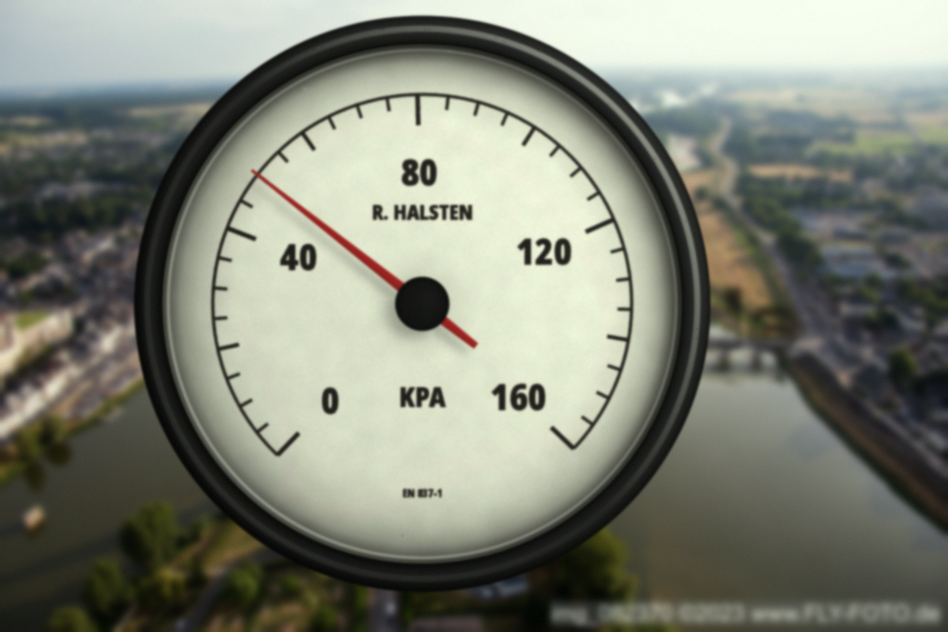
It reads {"value": 50, "unit": "kPa"}
